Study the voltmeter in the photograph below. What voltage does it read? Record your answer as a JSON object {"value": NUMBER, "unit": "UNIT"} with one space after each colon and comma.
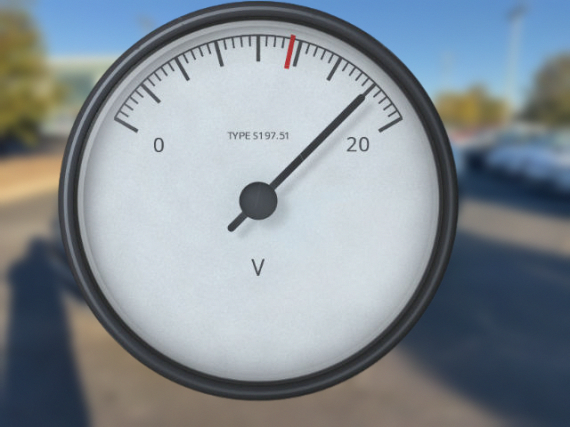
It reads {"value": 17.5, "unit": "V"}
